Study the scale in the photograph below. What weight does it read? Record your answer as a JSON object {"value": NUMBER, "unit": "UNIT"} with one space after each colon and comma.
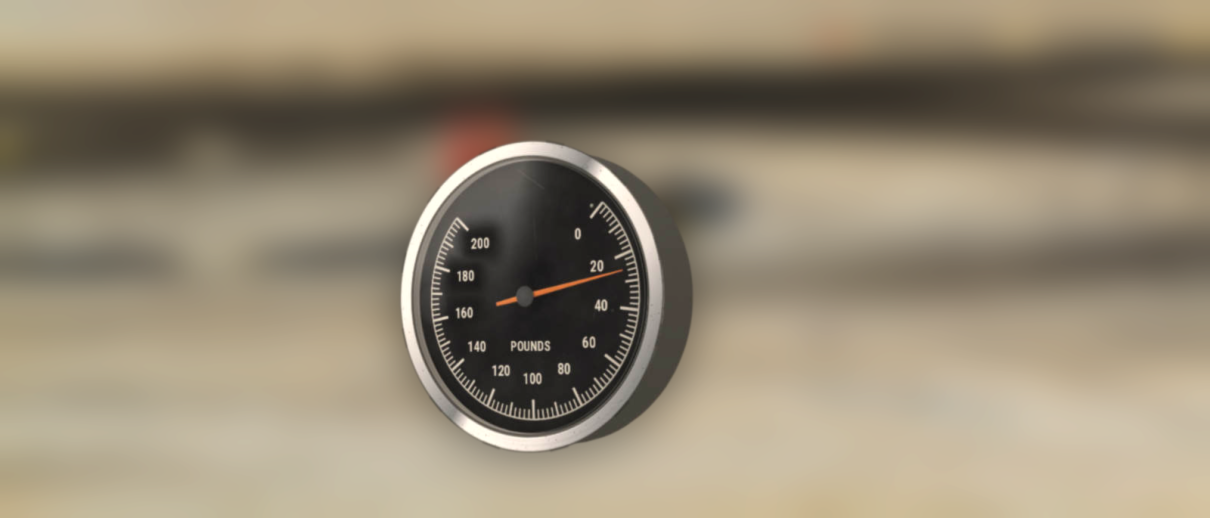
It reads {"value": 26, "unit": "lb"}
